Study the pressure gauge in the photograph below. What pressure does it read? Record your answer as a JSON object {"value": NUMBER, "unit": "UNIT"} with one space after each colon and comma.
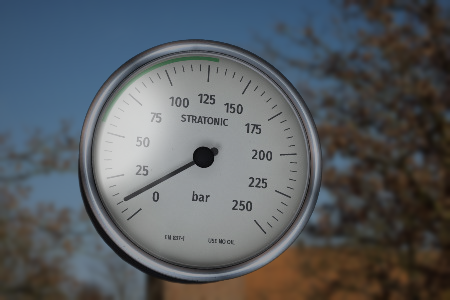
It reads {"value": 10, "unit": "bar"}
